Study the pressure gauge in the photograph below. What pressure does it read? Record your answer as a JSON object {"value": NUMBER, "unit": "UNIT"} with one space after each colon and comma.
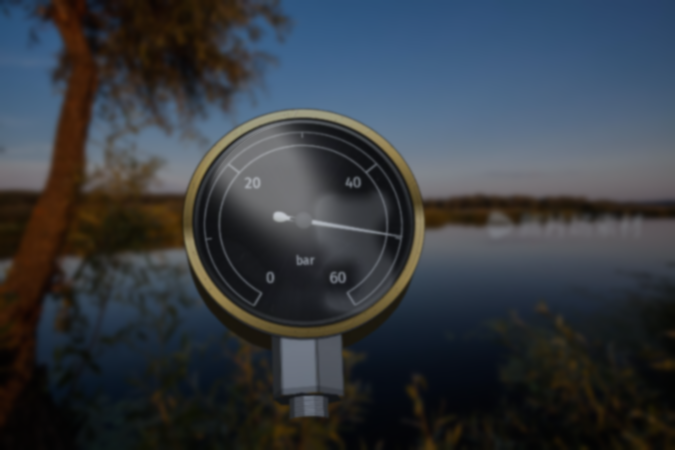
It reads {"value": 50, "unit": "bar"}
